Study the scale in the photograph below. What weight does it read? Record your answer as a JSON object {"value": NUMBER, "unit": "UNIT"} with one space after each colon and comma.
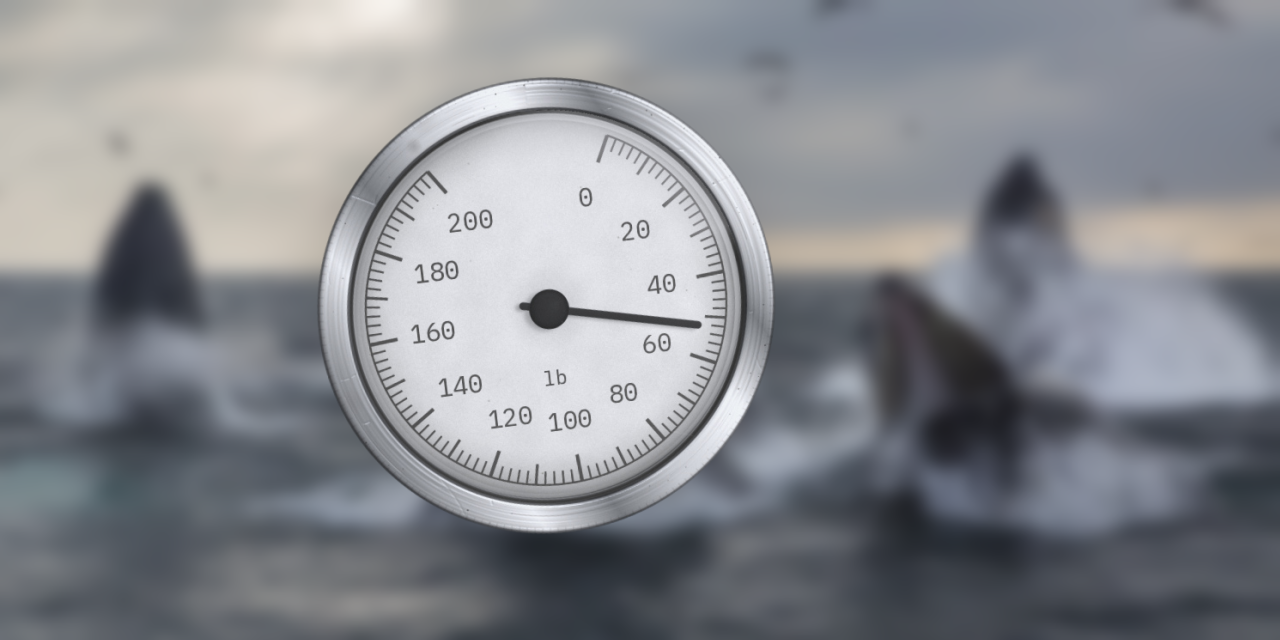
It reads {"value": 52, "unit": "lb"}
